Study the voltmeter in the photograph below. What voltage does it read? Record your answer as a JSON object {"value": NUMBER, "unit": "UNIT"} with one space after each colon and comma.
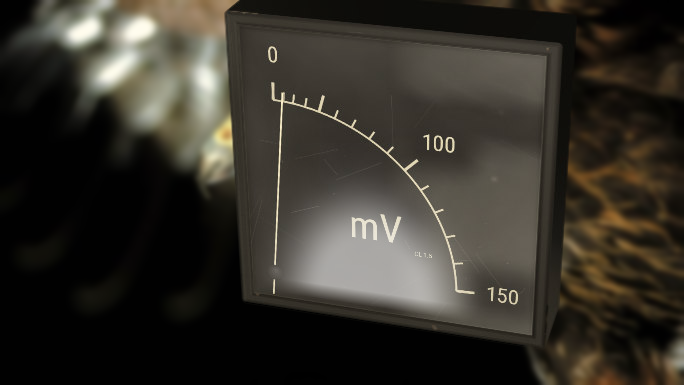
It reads {"value": 20, "unit": "mV"}
